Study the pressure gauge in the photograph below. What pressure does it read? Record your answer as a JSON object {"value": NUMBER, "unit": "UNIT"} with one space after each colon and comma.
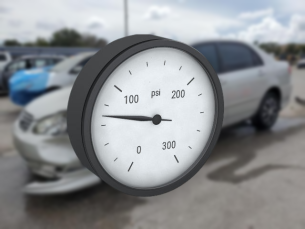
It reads {"value": 70, "unit": "psi"}
